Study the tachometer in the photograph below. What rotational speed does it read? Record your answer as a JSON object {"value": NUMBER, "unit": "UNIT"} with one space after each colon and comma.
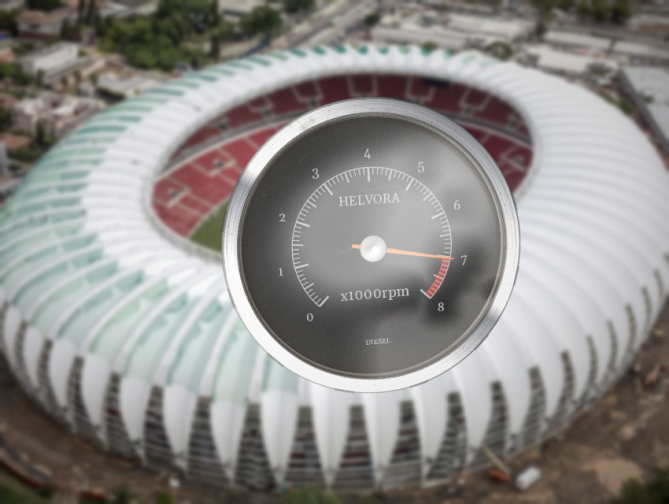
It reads {"value": 7000, "unit": "rpm"}
